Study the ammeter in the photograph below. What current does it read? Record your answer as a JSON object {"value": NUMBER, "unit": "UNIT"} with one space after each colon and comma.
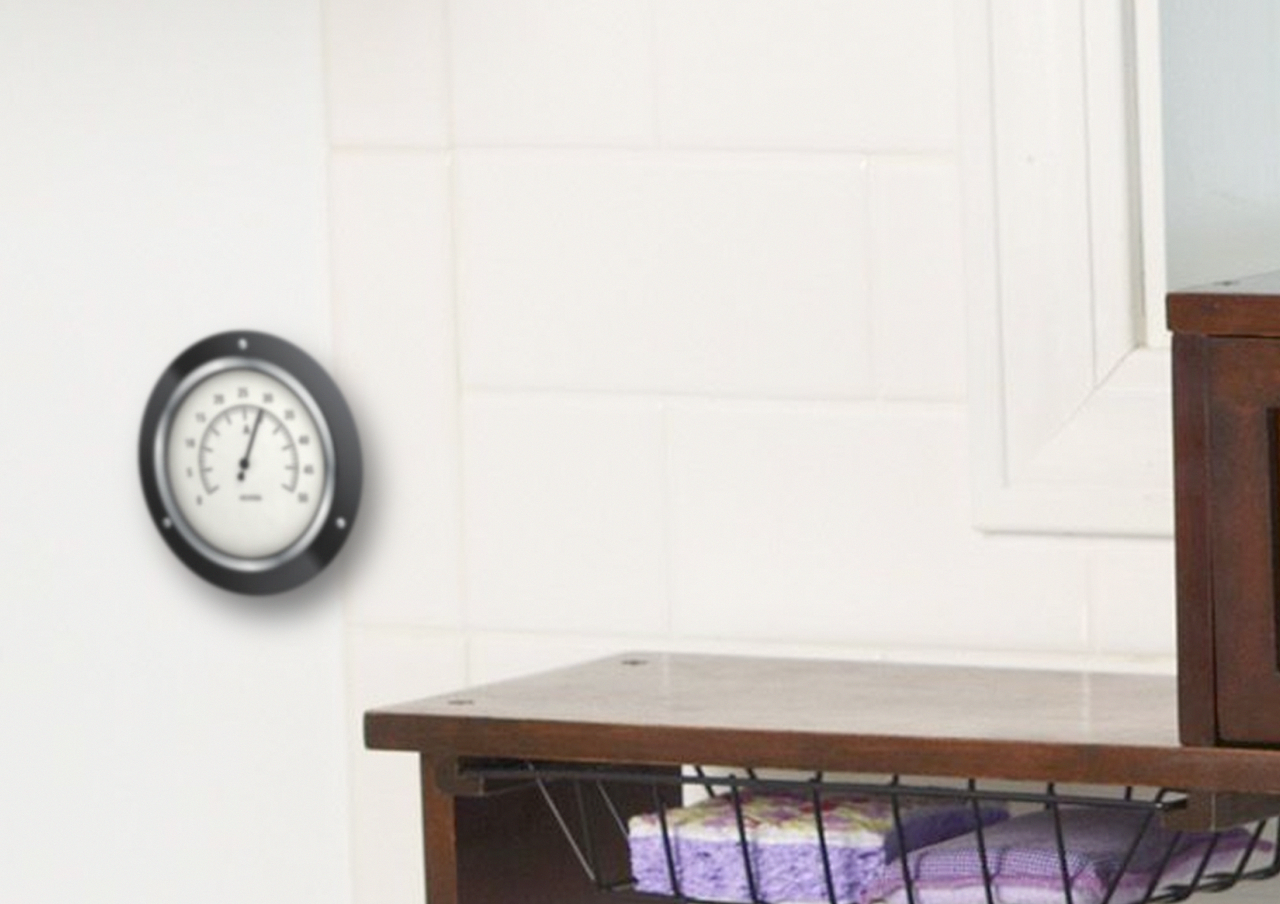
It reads {"value": 30, "unit": "A"}
